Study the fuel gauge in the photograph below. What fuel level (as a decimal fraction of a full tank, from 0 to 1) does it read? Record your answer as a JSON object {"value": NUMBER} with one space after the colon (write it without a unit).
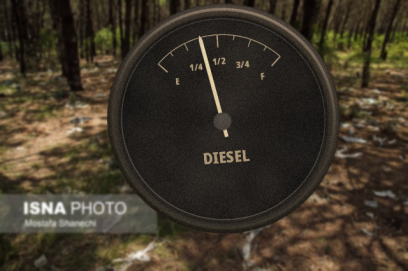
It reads {"value": 0.375}
